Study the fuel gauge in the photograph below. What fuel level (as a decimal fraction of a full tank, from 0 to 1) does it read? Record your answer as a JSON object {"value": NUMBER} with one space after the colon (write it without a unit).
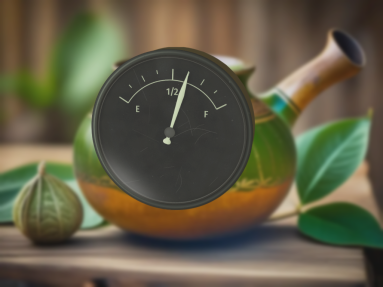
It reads {"value": 0.625}
